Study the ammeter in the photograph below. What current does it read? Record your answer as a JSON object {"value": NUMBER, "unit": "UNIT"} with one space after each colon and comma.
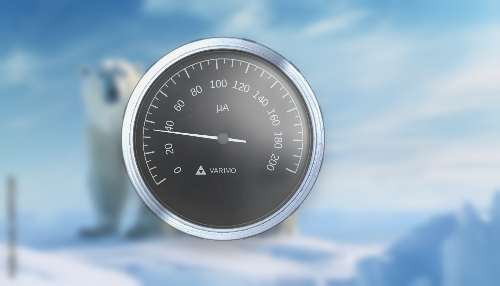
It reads {"value": 35, "unit": "µA"}
